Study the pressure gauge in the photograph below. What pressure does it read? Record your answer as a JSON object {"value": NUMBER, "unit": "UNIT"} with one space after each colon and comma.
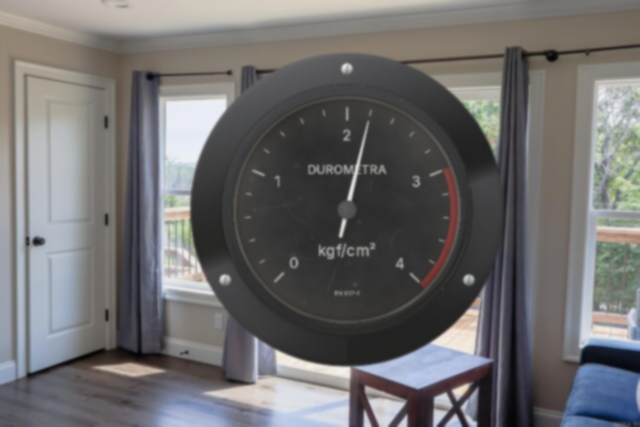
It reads {"value": 2.2, "unit": "kg/cm²"}
